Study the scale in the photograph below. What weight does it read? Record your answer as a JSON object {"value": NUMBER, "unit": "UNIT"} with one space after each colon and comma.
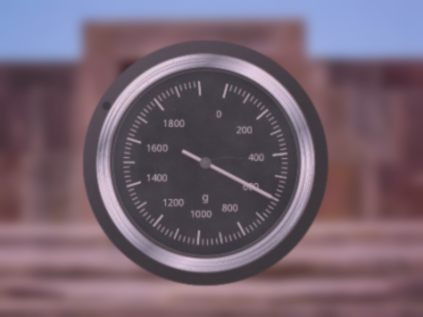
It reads {"value": 600, "unit": "g"}
